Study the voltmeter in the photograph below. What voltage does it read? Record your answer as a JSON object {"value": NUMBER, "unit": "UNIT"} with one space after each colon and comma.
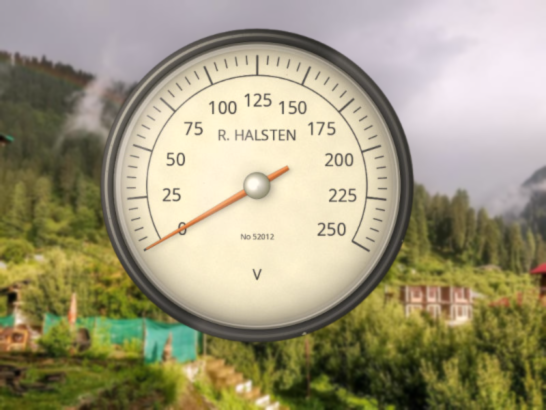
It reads {"value": 0, "unit": "V"}
